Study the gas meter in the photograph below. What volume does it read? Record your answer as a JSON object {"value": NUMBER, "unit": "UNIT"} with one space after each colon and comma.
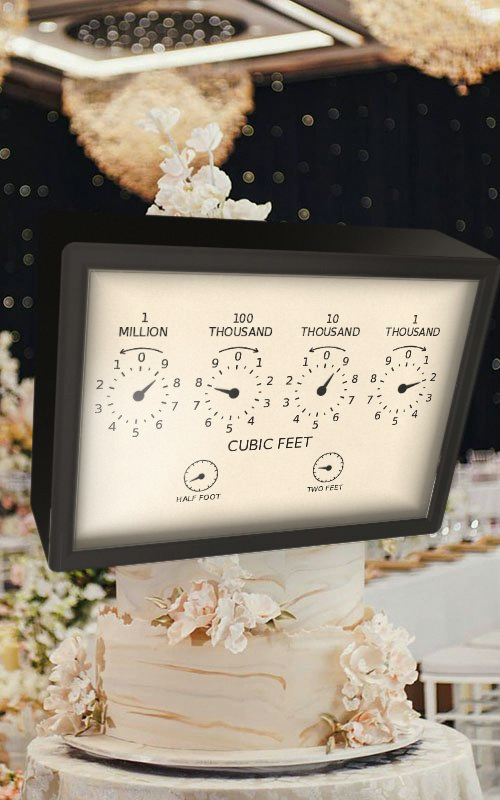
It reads {"value": 879200, "unit": "ft³"}
